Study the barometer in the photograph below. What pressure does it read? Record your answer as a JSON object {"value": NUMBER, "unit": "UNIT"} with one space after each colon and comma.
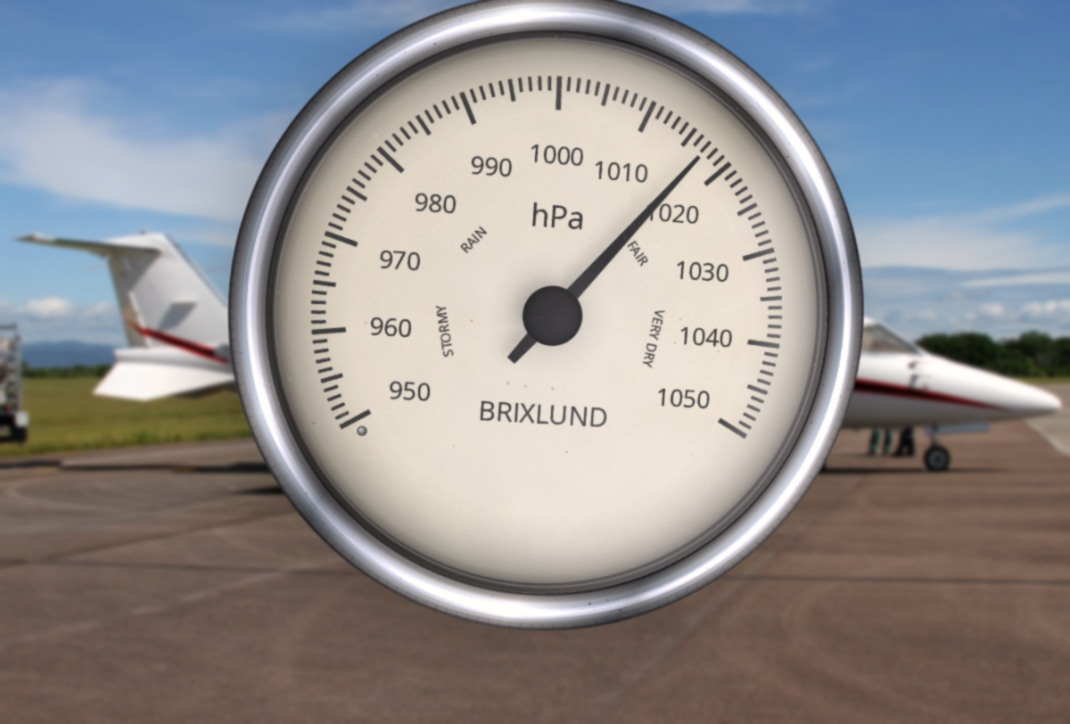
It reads {"value": 1017, "unit": "hPa"}
